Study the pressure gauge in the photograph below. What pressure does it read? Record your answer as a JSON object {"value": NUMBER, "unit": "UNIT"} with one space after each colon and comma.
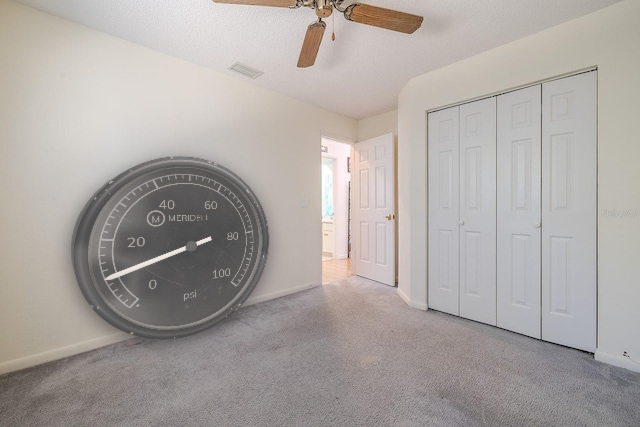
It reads {"value": 10, "unit": "psi"}
